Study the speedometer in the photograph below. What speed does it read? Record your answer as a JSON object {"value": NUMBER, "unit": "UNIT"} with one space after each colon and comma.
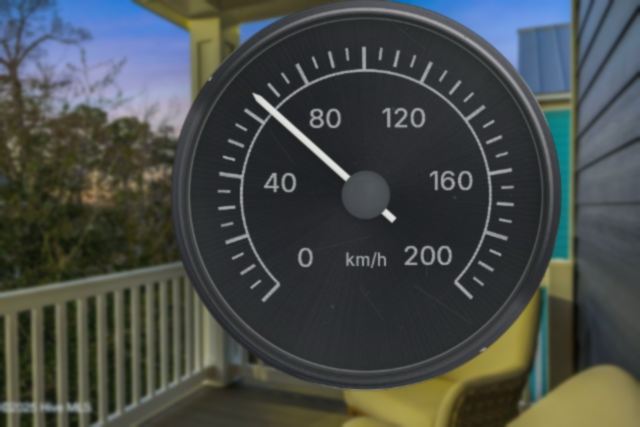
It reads {"value": 65, "unit": "km/h"}
